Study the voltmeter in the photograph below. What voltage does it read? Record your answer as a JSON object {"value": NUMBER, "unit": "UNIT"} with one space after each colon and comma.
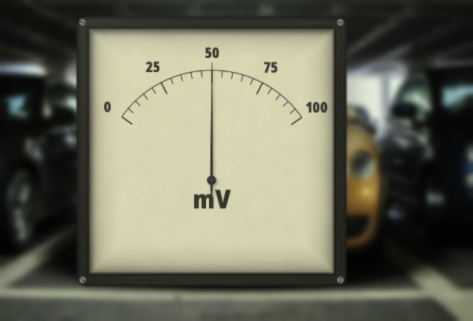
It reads {"value": 50, "unit": "mV"}
